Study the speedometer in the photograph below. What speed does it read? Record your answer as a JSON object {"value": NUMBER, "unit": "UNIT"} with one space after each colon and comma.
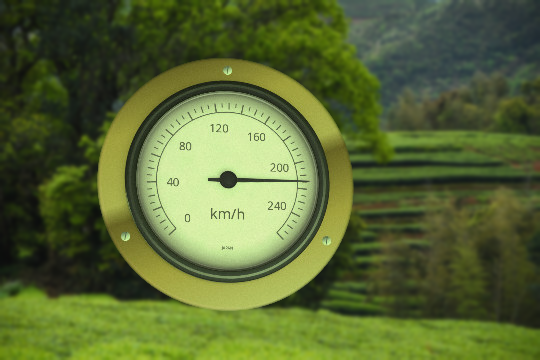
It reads {"value": 215, "unit": "km/h"}
